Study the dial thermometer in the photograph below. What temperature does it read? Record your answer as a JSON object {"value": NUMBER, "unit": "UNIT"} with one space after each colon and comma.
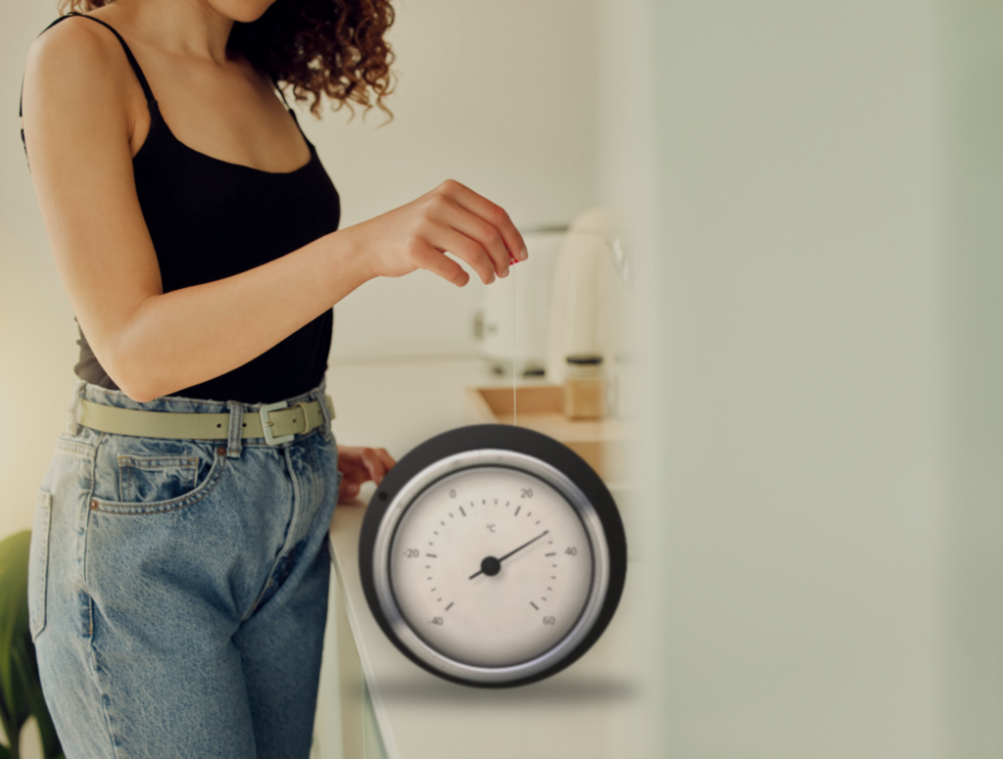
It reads {"value": 32, "unit": "°C"}
